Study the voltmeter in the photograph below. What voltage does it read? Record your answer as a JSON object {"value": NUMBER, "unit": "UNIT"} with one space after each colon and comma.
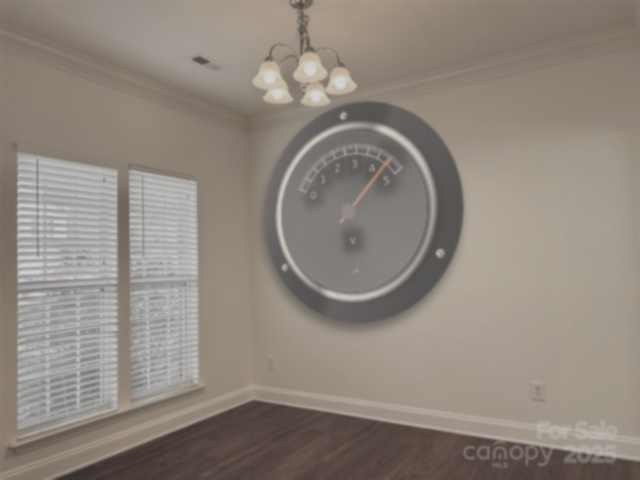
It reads {"value": 4.5, "unit": "V"}
